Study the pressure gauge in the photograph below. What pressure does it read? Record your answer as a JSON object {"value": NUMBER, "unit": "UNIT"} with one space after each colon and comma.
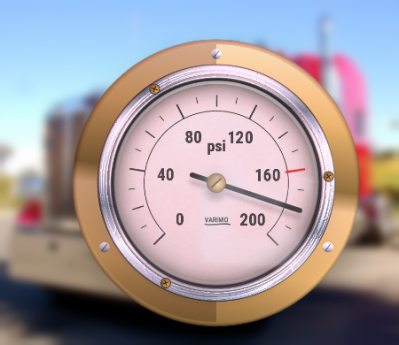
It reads {"value": 180, "unit": "psi"}
